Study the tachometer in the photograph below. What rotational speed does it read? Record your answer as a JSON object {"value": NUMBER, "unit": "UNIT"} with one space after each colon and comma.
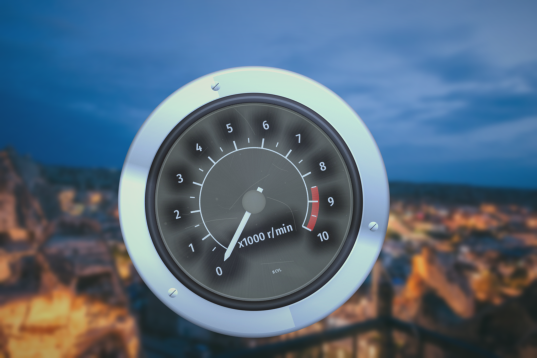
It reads {"value": 0, "unit": "rpm"}
